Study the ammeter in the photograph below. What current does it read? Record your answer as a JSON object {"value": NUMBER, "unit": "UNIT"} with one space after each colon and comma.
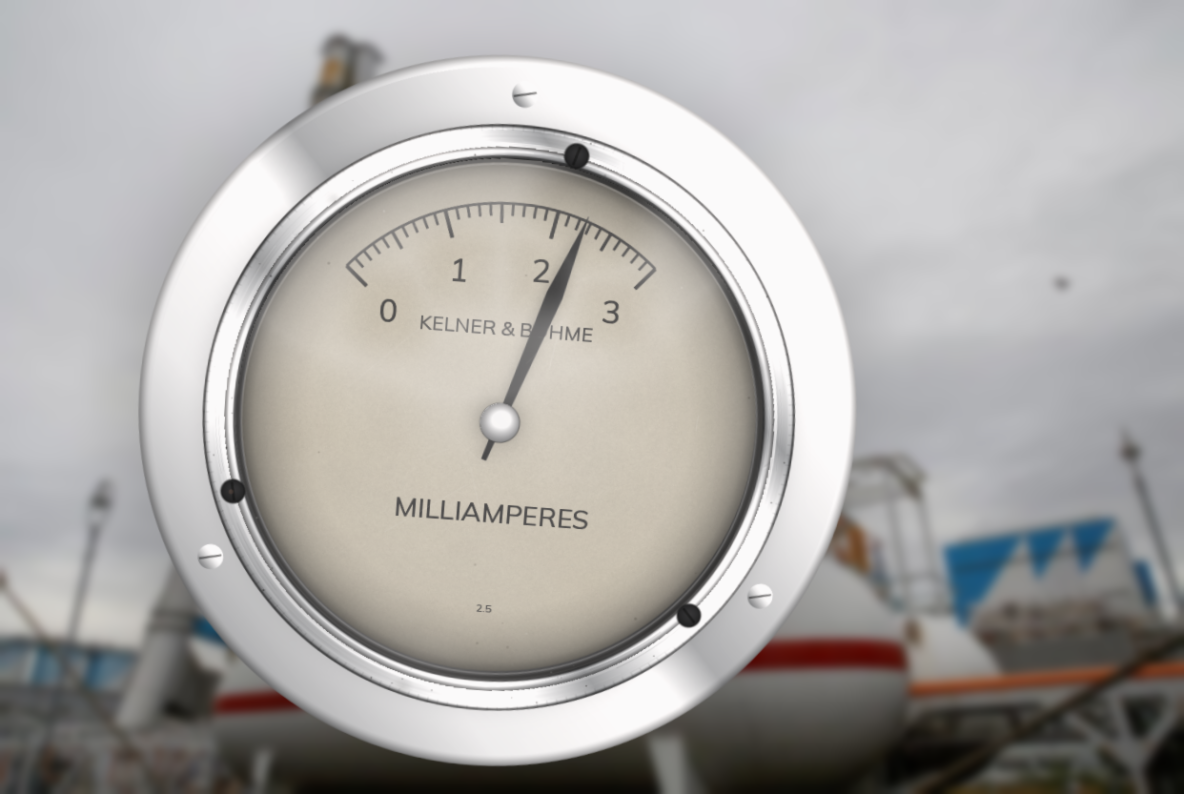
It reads {"value": 2.25, "unit": "mA"}
